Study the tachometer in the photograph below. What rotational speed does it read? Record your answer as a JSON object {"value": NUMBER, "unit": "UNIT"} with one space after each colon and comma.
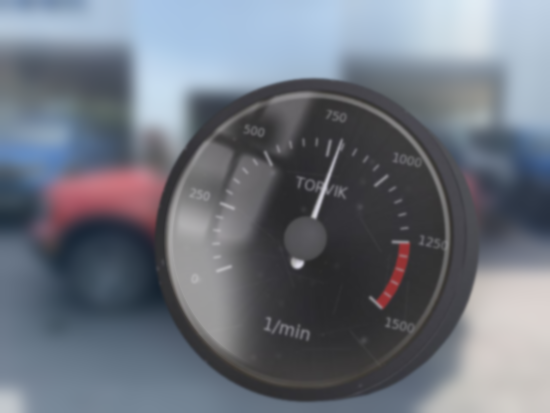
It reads {"value": 800, "unit": "rpm"}
